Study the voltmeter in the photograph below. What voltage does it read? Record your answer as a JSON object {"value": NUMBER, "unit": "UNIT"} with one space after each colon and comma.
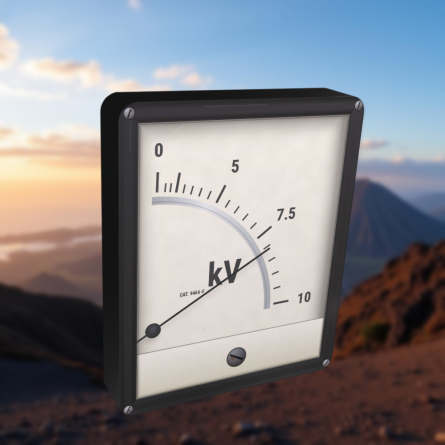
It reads {"value": 8, "unit": "kV"}
